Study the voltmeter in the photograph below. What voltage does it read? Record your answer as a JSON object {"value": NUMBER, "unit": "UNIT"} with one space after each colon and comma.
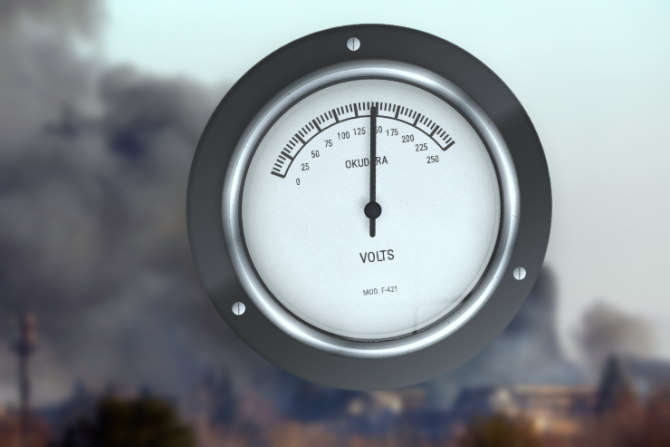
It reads {"value": 145, "unit": "V"}
